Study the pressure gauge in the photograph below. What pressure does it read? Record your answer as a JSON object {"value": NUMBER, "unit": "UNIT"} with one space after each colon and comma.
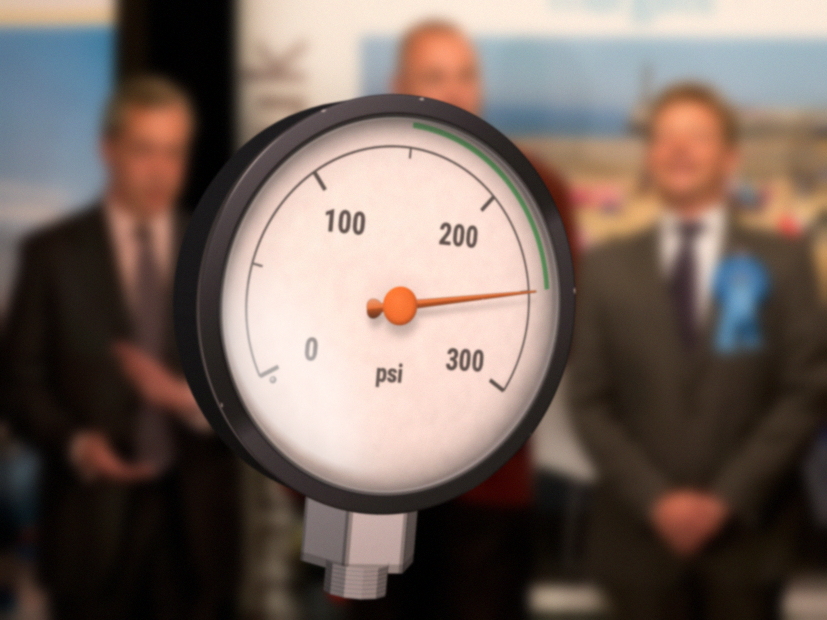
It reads {"value": 250, "unit": "psi"}
